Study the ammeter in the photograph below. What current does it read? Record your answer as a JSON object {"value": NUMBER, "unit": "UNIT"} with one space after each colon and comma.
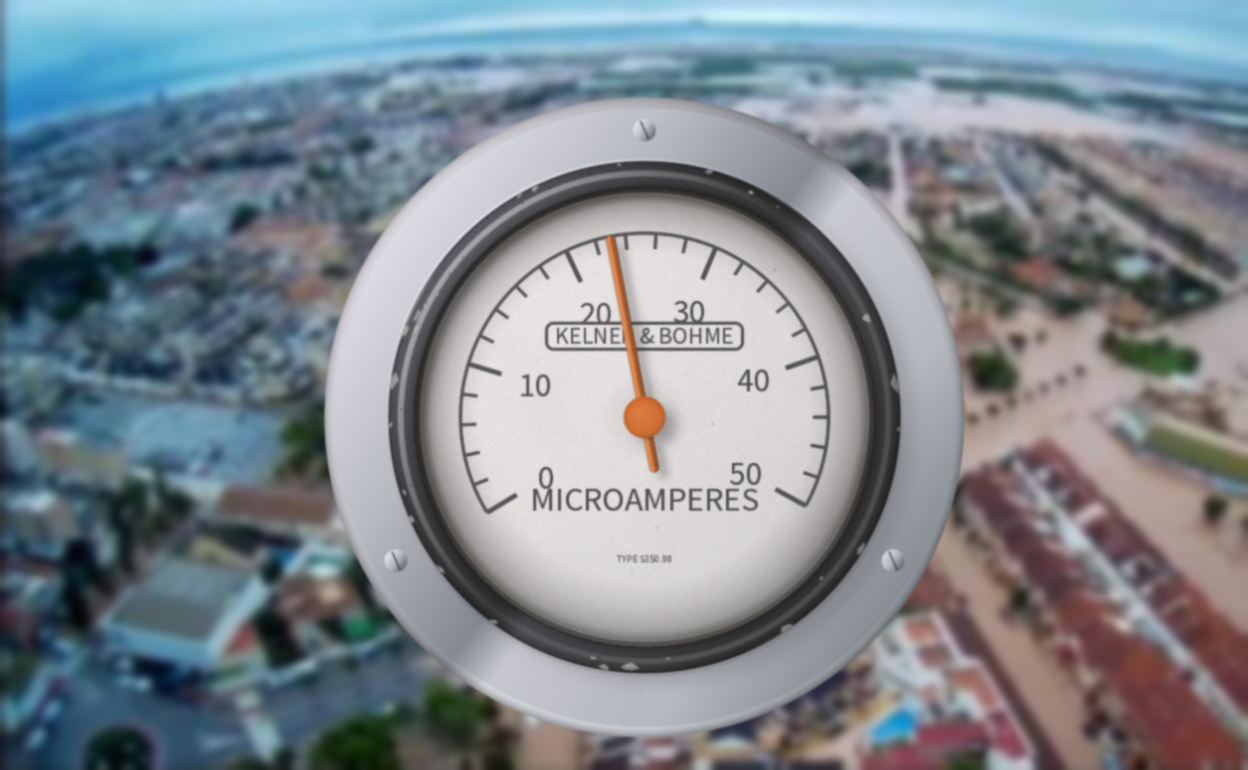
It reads {"value": 23, "unit": "µA"}
